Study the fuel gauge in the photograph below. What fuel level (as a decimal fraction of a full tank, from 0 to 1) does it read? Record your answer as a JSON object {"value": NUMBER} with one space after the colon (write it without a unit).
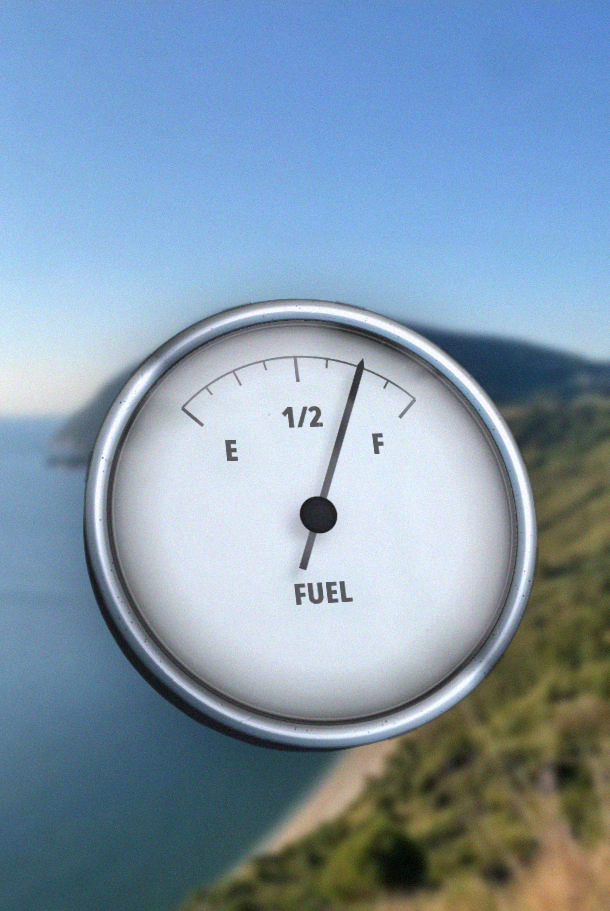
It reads {"value": 0.75}
